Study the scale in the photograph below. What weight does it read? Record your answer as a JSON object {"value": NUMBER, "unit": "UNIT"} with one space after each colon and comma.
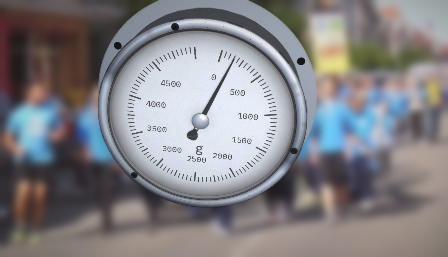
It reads {"value": 150, "unit": "g"}
